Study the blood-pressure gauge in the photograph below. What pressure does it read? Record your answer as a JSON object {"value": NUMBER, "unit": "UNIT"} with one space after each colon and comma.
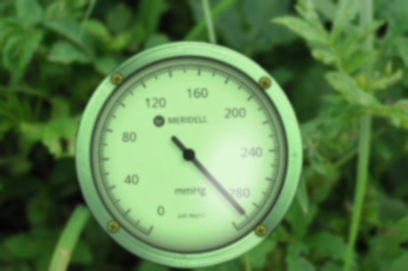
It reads {"value": 290, "unit": "mmHg"}
